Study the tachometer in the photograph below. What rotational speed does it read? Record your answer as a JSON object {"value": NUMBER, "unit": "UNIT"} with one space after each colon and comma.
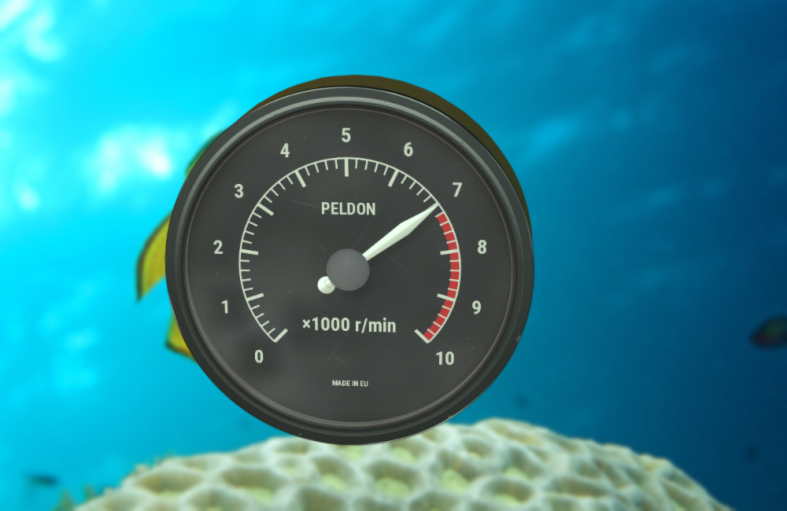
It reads {"value": 7000, "unit": "rpm"}
